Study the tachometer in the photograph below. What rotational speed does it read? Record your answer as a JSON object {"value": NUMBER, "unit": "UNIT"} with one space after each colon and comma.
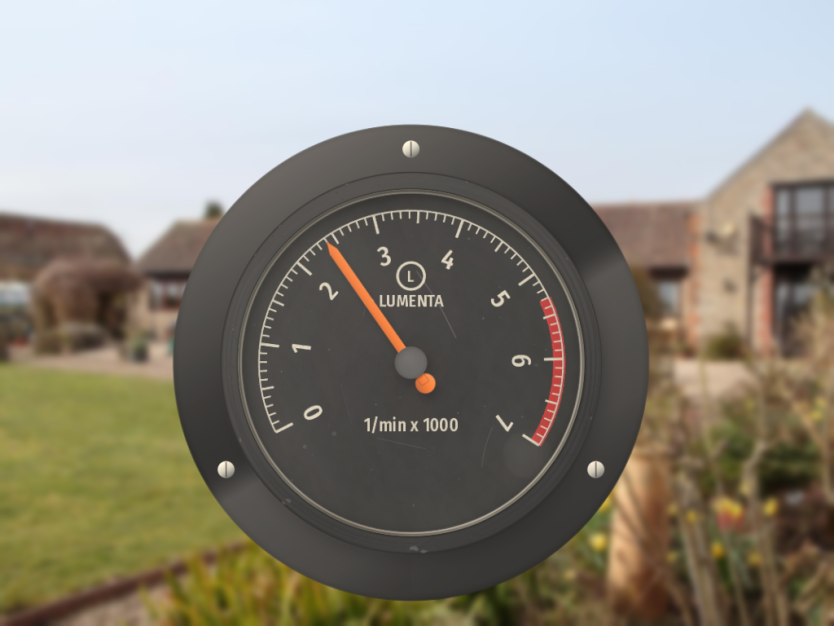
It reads {"value": 2400, "unit": "rpm"}
